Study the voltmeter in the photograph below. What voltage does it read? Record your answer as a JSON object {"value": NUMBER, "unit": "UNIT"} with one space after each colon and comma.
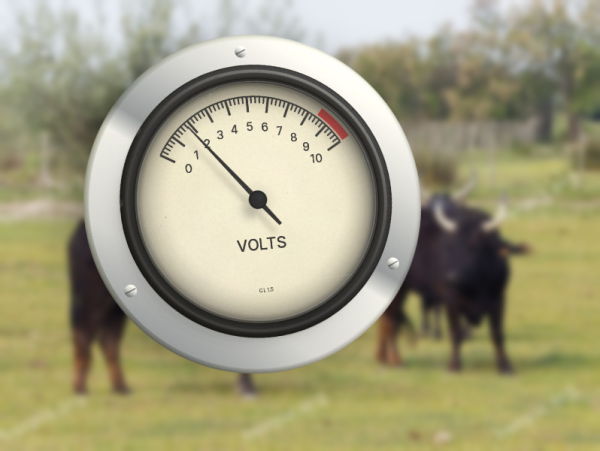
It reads {"value": 1.8, "unit": "V"}
